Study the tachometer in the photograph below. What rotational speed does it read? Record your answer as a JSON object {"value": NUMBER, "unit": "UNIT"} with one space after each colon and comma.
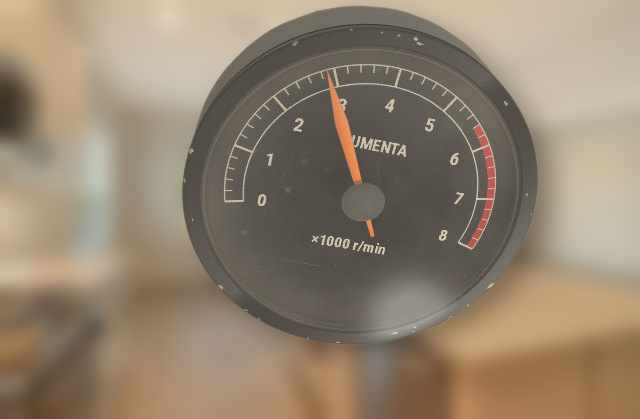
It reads {"value": 2900, "unit": "rpm"}
